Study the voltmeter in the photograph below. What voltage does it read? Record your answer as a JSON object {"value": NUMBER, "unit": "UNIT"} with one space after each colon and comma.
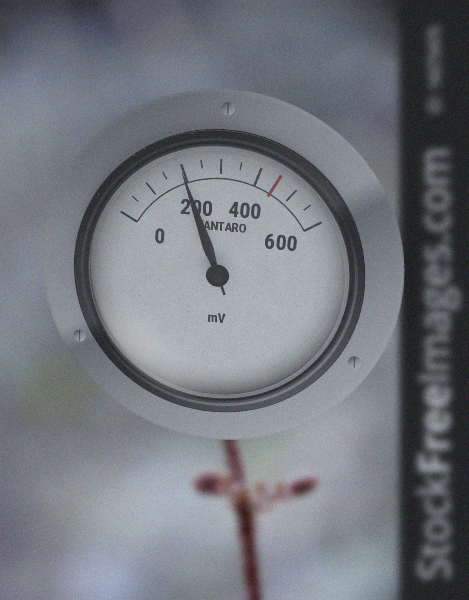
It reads {"value": 200, "unit": "mV"}
